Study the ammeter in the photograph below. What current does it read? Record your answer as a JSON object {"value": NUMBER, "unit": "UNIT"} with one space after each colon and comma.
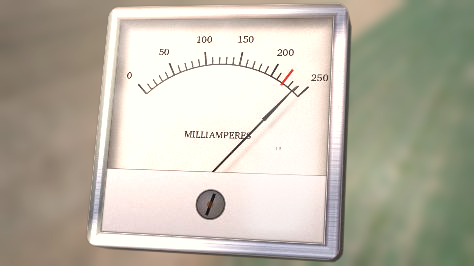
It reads {"value": 240, "unit": "mA"}
